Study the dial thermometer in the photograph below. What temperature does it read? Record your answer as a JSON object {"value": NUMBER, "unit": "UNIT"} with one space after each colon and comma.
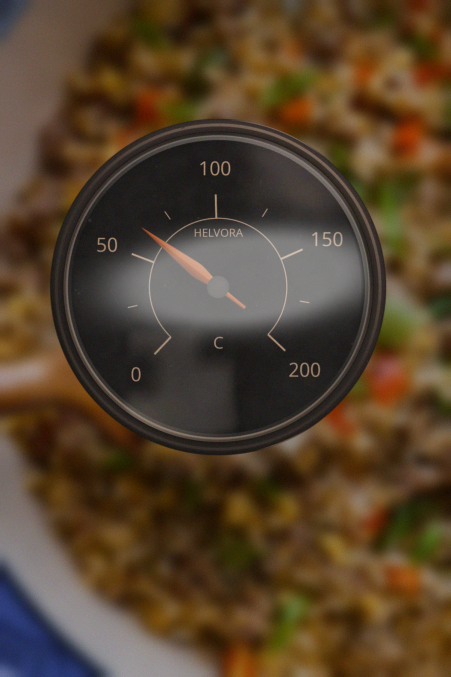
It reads {"value": 62.5, "unit": "°C"}
